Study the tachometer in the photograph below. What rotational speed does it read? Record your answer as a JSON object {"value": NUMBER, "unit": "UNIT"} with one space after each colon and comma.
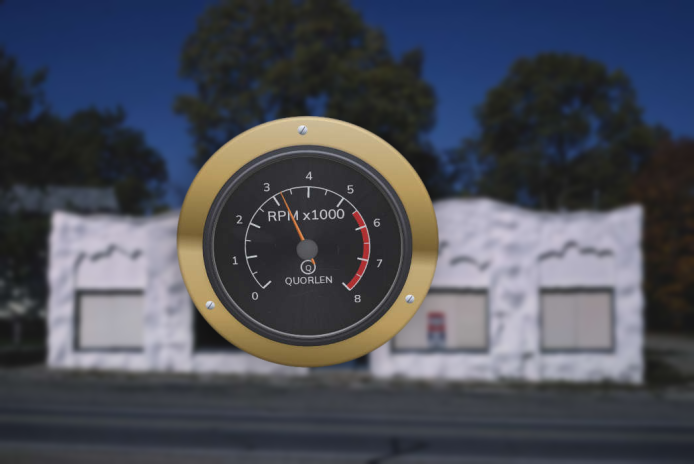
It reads {"value": 3250, "unit": "rpm"}
